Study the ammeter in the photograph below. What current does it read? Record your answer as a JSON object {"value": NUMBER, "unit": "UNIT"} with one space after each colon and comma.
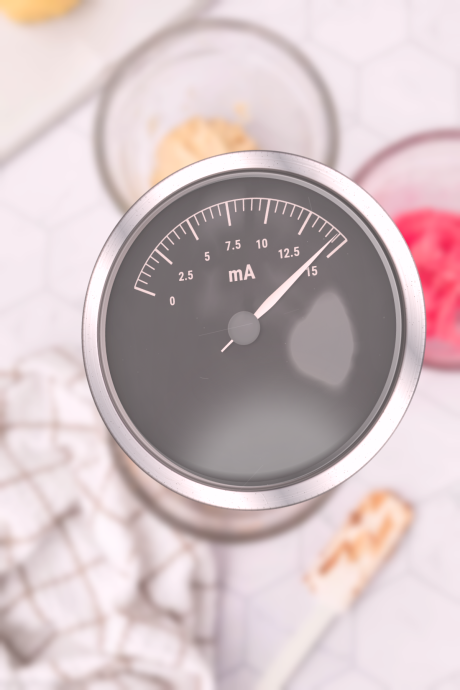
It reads {"value": 14.5, "unit": "mA"}
